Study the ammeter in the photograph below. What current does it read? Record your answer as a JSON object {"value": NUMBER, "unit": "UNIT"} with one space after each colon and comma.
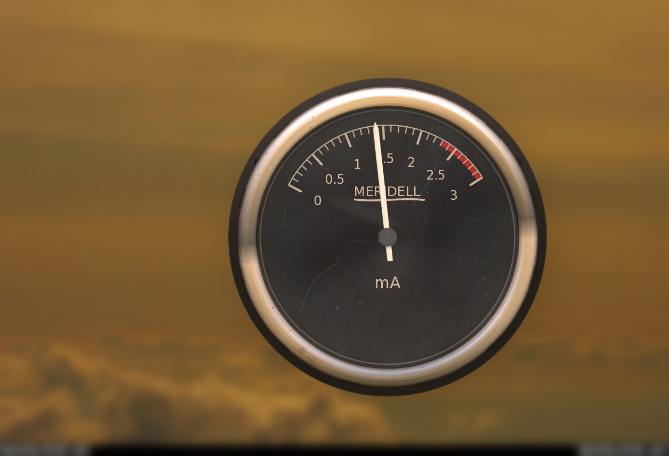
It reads {"value": 1.4, "unit": "mA"}
